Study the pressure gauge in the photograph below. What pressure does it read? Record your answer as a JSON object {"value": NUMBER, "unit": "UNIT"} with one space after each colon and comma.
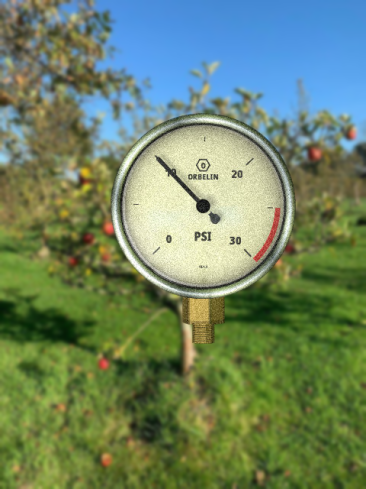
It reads {"value": 10, "unit": "psi"}
